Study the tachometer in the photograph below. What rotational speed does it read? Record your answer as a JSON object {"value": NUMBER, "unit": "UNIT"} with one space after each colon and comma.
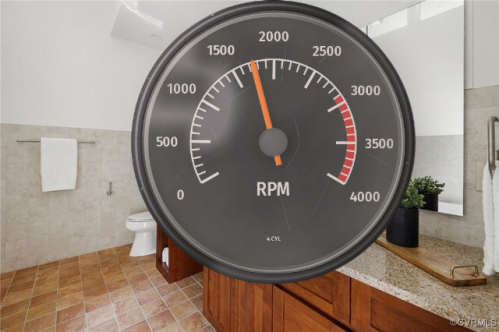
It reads {"value": 1750, "unit": "rpm"}
